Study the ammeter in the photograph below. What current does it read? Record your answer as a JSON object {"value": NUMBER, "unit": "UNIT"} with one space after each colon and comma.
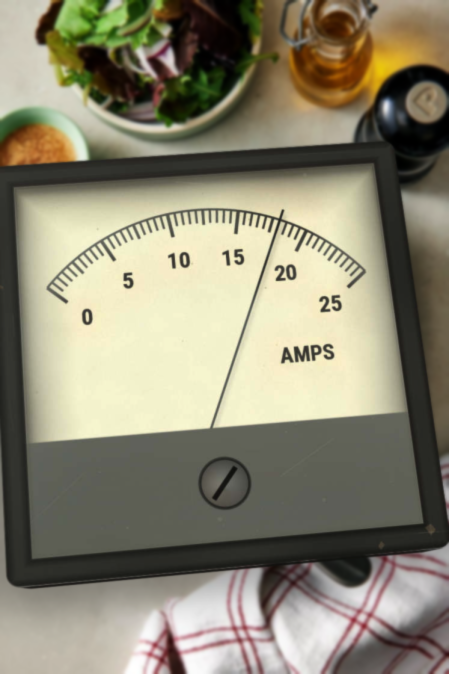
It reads {"value": 18, "unit": "A"}
